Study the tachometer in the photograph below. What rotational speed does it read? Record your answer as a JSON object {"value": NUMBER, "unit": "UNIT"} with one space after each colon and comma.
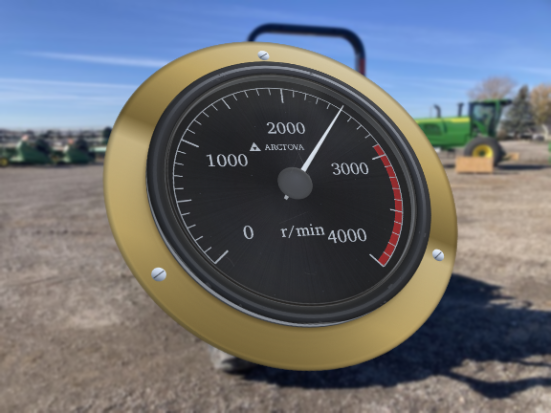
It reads {"value": 2500, "unit": "rpm"}
